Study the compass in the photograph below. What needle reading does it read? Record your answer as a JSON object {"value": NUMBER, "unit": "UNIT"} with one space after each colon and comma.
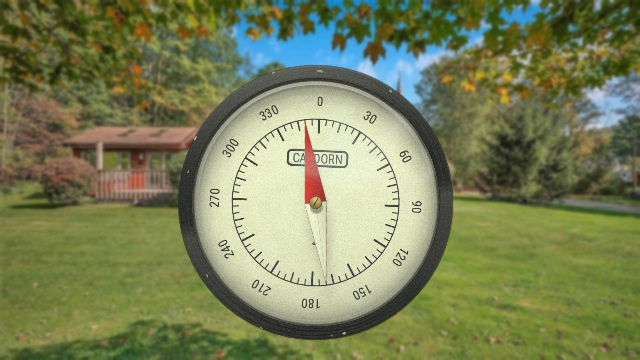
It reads {"value": 350, "unit": "°"}
